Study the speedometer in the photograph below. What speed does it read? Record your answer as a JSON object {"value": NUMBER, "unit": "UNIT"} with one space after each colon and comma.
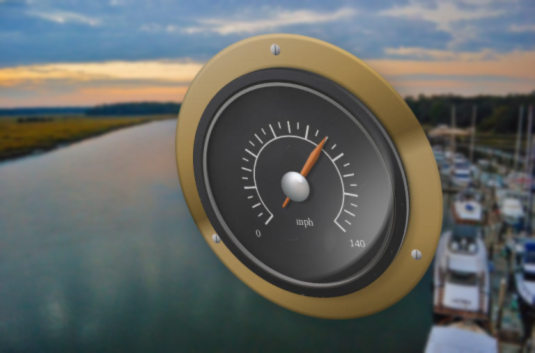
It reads {"value": 90, "unit": "mph"}
